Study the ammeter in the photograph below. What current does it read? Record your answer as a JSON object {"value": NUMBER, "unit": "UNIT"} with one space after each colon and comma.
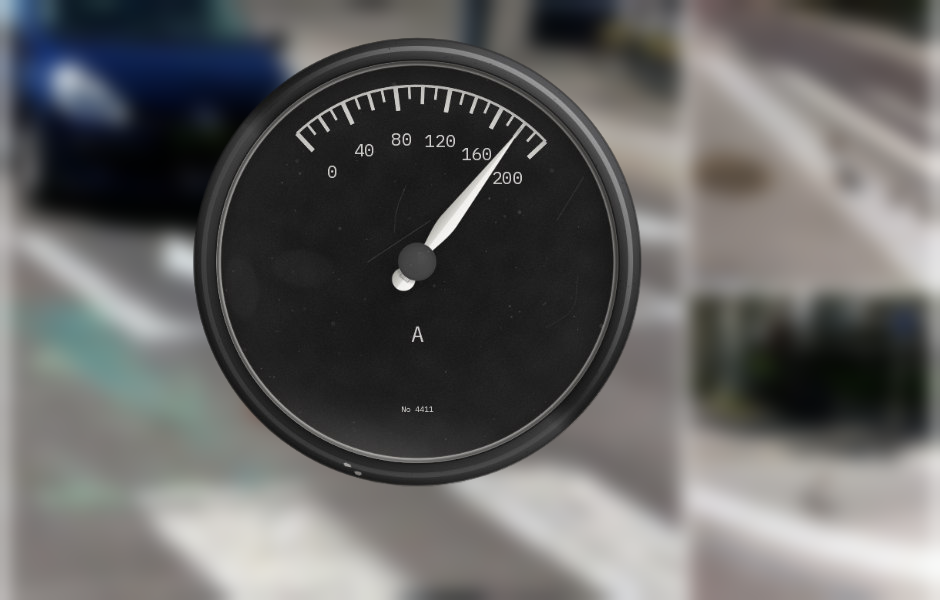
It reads {"value": 180, "unit": "A"}
